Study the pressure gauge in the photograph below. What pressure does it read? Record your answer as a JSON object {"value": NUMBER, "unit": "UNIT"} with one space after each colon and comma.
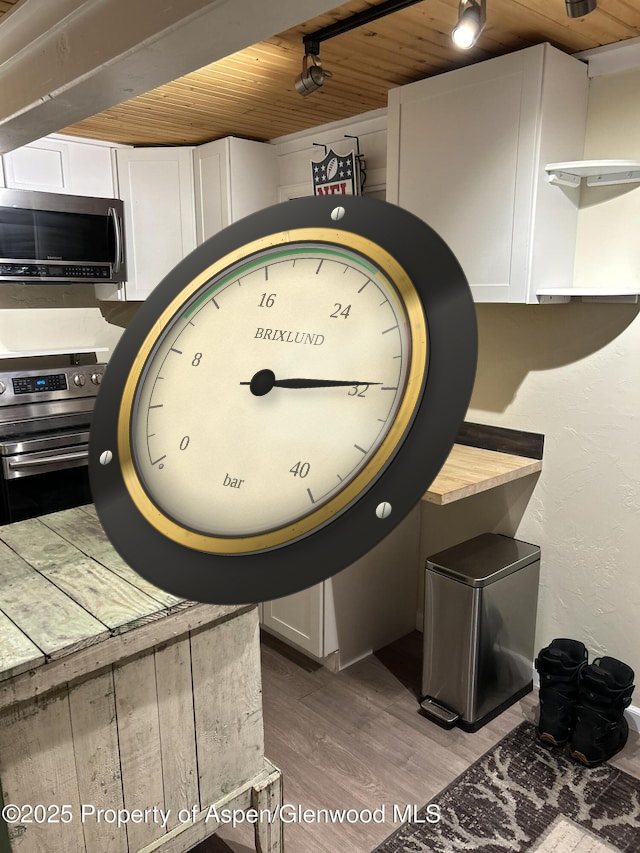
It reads {"value": 32, "unit": "bar"}
